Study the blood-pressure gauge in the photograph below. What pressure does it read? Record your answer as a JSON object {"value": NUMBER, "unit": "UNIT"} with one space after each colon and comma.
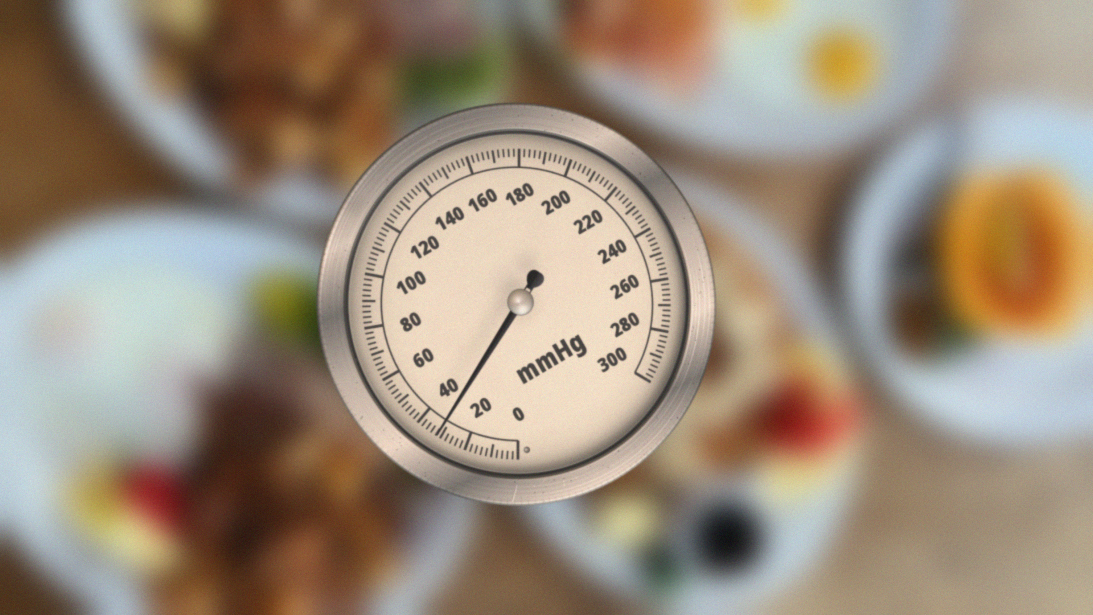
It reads {"value": 32, "unit": "mmHg"}
